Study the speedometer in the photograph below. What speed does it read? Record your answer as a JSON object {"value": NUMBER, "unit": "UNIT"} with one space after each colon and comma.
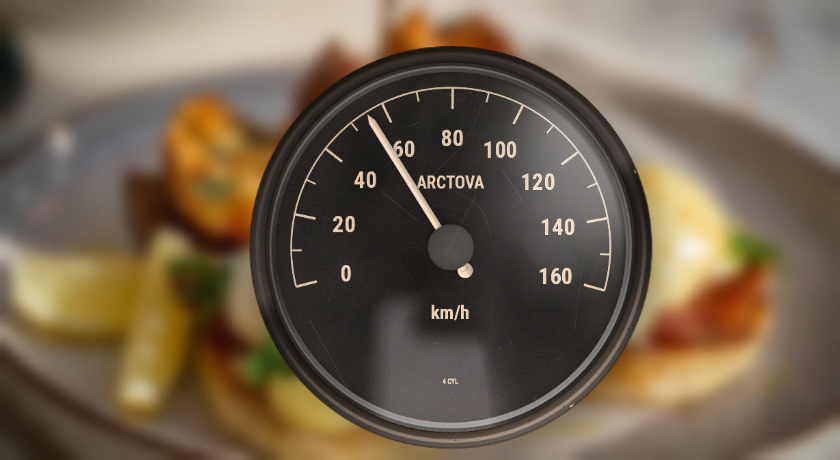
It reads {"value": 55, "unit": "km/h"}
